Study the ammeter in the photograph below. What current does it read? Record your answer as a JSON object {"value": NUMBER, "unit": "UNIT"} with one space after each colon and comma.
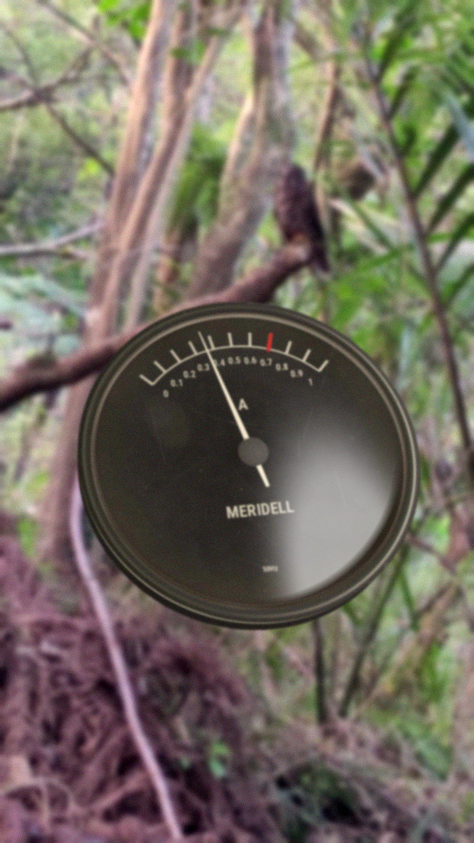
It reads {"value": 0.35, "unit": "A"}
